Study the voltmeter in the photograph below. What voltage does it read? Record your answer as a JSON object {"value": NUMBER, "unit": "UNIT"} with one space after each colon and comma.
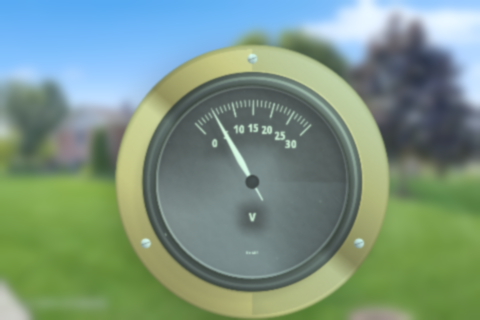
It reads {"value": 5, "unit": "V"}
